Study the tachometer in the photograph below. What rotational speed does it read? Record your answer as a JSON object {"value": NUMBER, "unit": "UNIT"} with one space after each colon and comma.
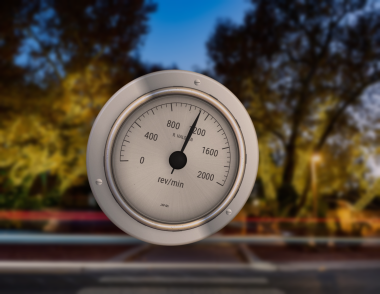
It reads {"value": 1100, "unit": "rpm"}
